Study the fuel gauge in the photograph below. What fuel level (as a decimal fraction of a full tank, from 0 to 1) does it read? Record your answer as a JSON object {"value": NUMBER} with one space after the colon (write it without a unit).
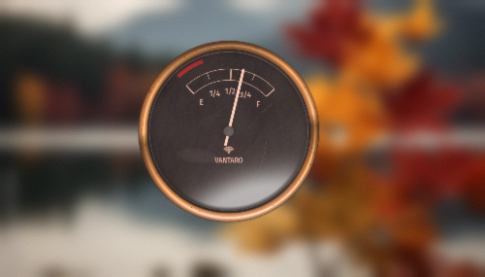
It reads {"value": 0.625}
